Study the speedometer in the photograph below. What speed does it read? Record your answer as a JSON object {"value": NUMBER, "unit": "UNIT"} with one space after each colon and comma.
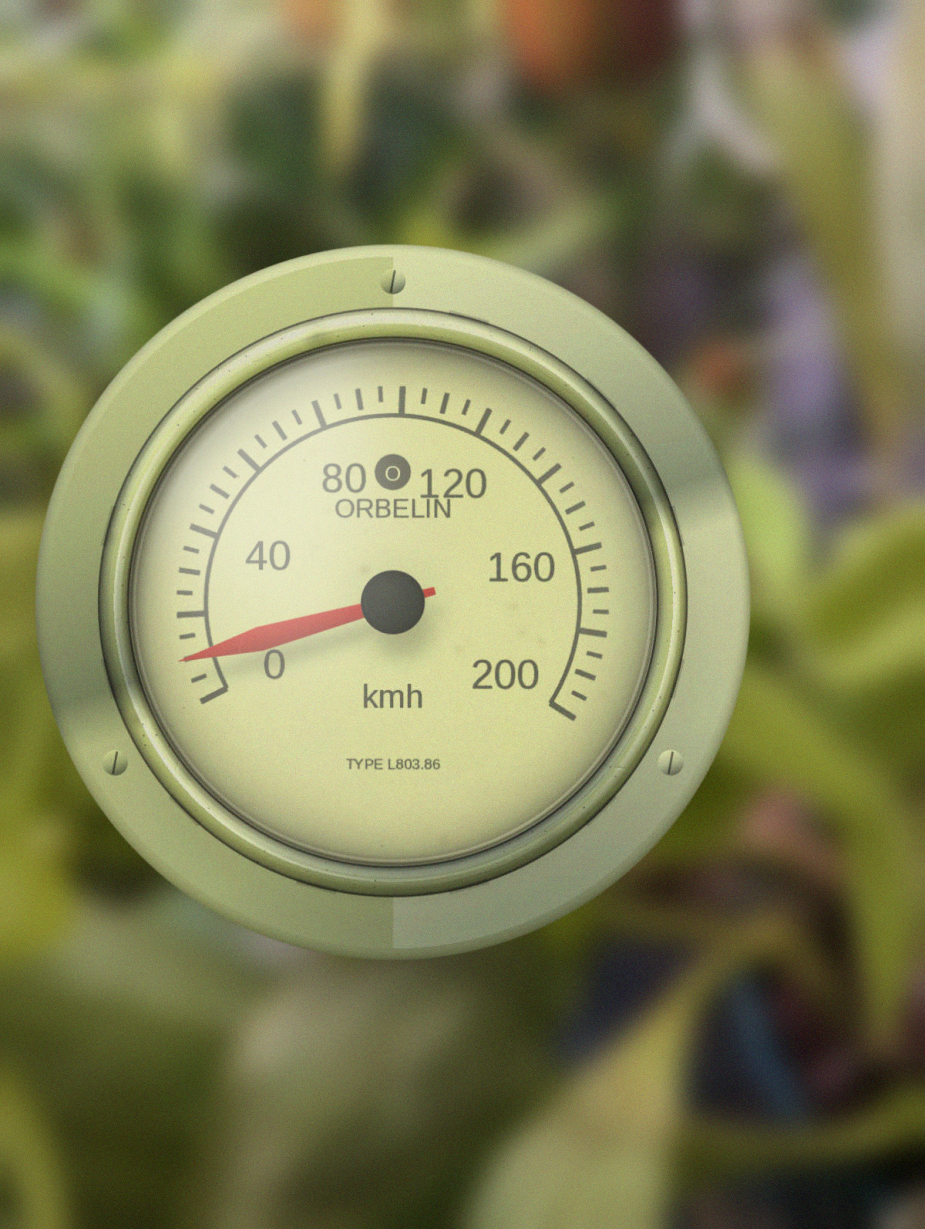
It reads {"value": 10, "unit": "km/h"}
